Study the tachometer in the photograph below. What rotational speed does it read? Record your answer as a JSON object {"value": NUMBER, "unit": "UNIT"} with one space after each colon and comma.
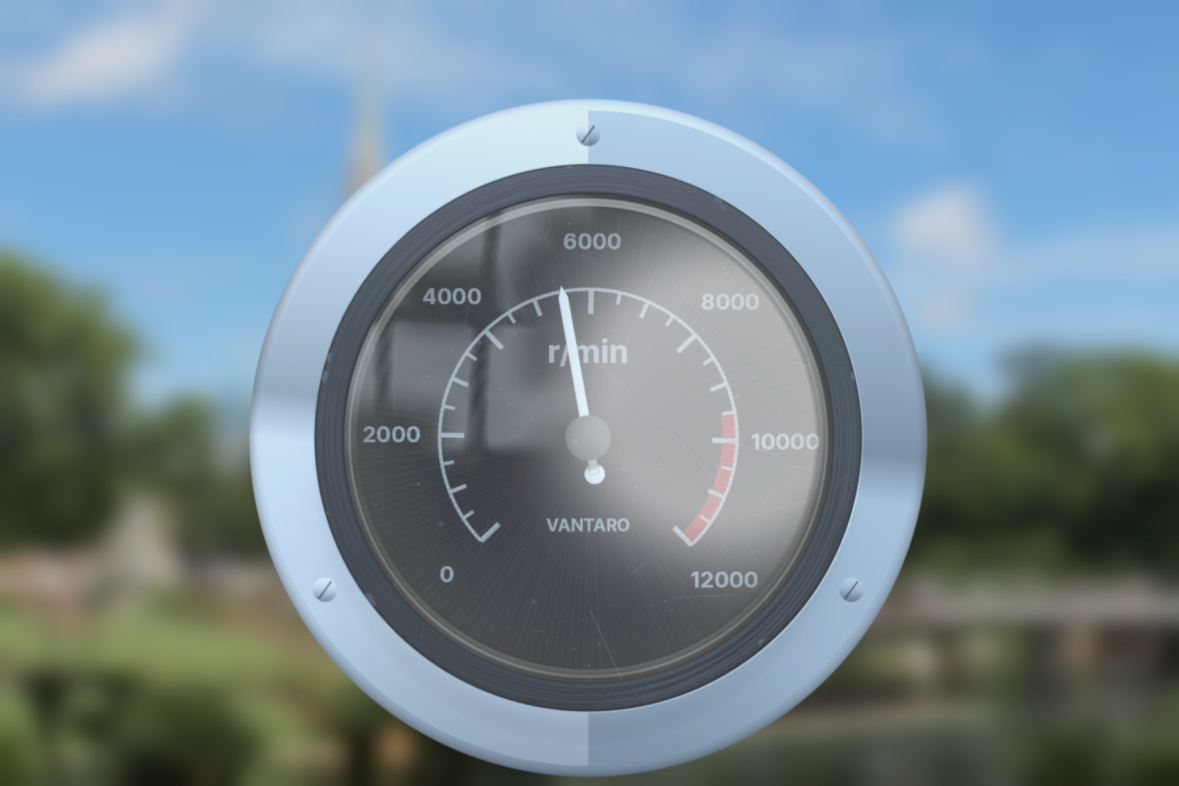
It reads {"value": 5500, "unit": "rpm"}
